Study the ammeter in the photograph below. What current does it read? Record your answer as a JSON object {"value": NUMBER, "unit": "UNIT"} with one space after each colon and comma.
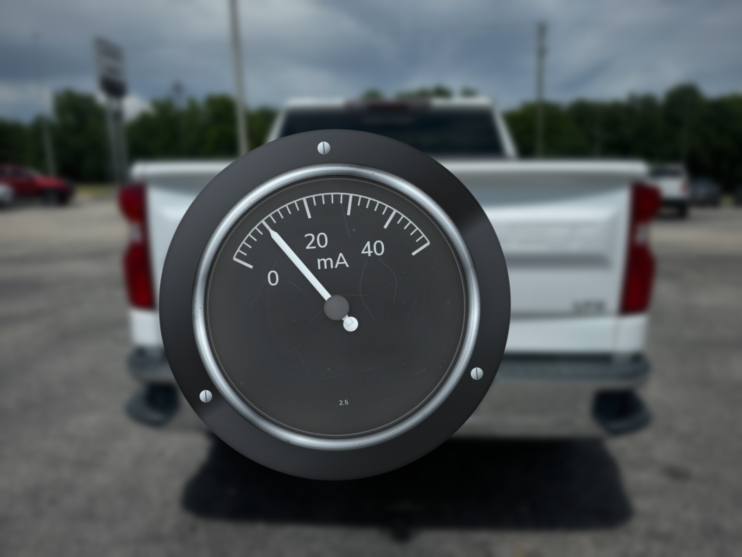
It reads {"value": 10, "unit": "mA"}
